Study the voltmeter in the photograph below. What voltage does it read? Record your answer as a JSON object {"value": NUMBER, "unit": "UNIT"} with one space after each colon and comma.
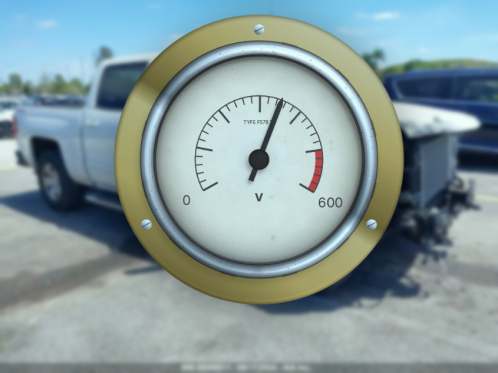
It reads {"value": 350, "unit": "V"}
